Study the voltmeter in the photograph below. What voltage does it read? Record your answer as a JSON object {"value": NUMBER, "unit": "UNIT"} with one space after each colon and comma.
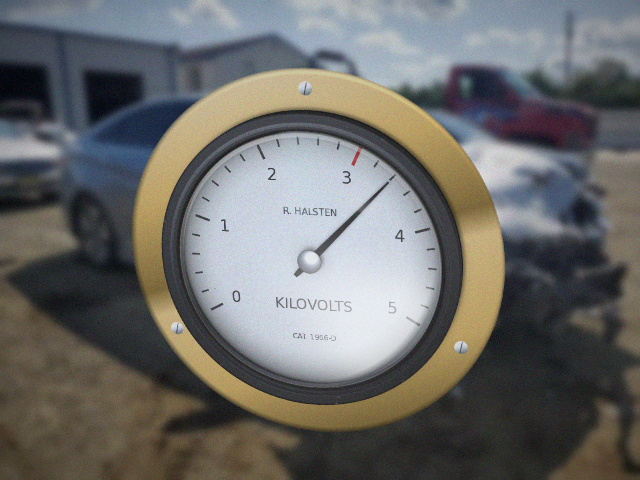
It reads {"value": 3.4, "unit": "kV"}
